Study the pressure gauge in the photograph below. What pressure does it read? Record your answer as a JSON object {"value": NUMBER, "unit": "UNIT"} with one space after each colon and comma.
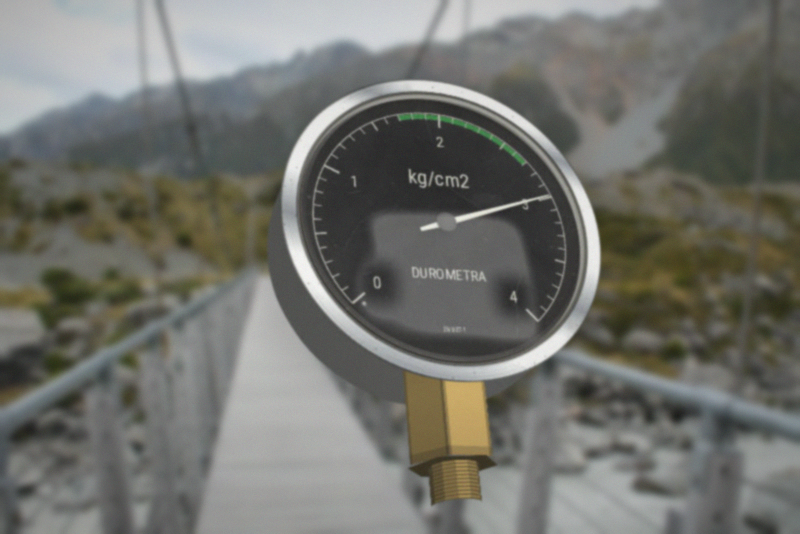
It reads {"value": 3, "unit": "kg/cm²"}
